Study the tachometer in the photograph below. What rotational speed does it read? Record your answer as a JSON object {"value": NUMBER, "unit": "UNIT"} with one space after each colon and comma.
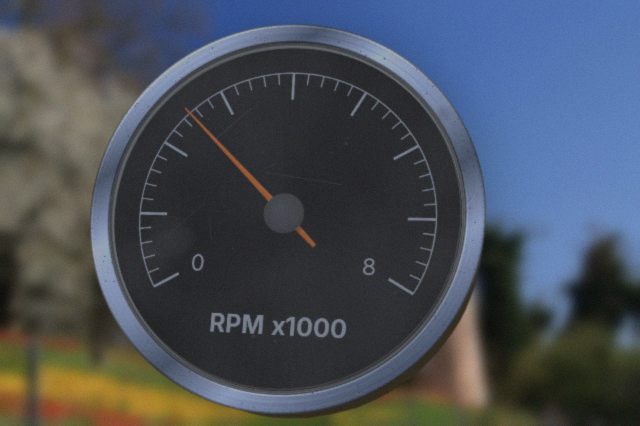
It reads {"value": 2500, "unit": "rpm"}
